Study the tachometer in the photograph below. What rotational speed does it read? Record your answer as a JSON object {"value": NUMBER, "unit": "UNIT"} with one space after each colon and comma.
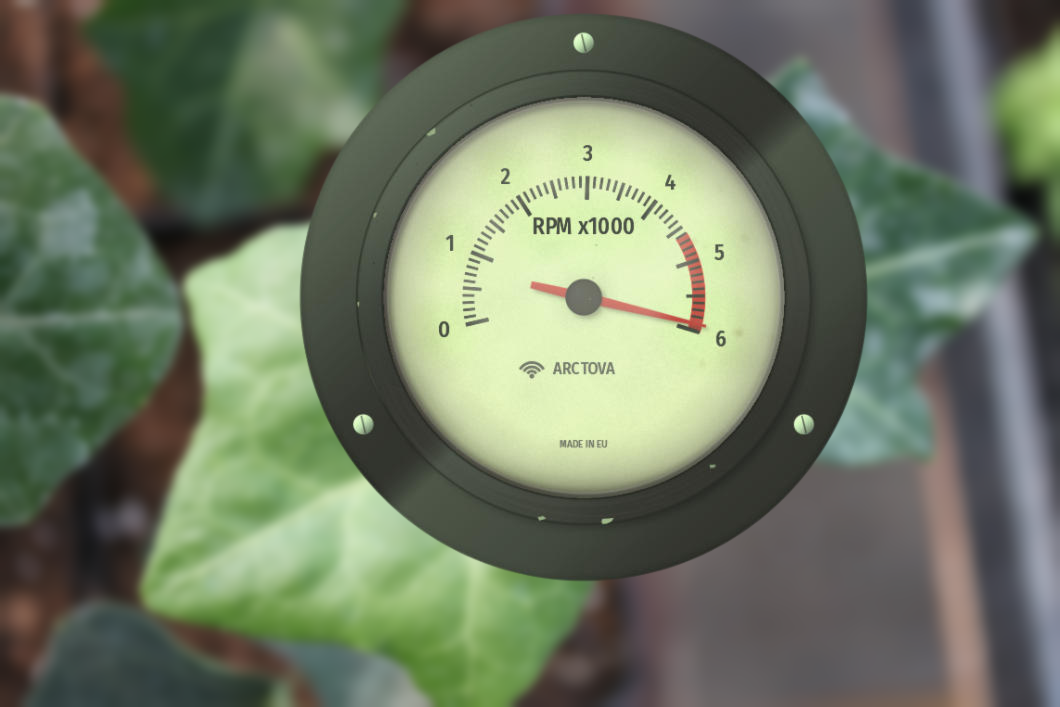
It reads {"value": 5900, "unit": "rpm"}
